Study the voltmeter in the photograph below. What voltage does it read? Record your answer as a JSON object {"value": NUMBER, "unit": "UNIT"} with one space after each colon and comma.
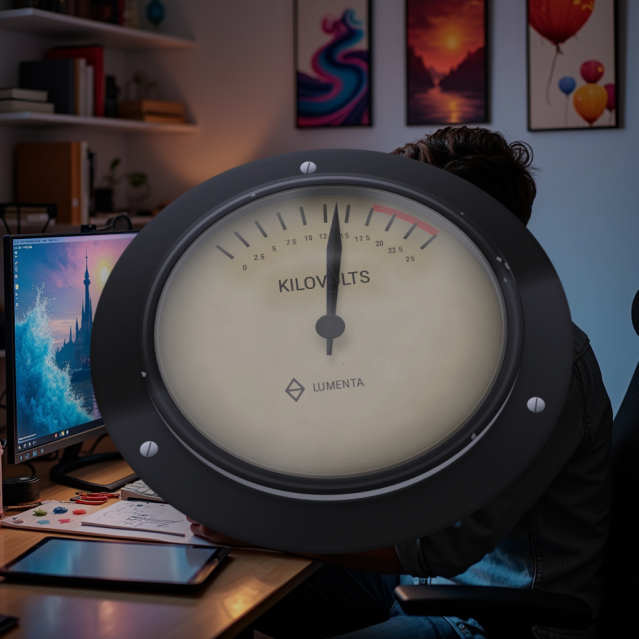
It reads {"value": 13.75, "unit": "kV"}
